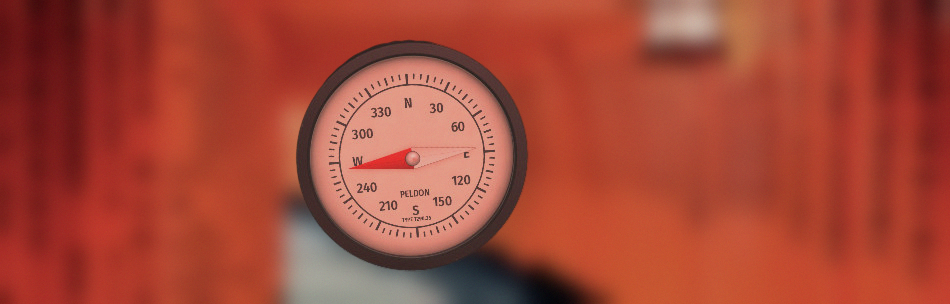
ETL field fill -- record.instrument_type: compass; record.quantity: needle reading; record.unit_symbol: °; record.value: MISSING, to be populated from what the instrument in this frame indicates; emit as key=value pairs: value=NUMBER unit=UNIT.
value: value=265 unit=°
